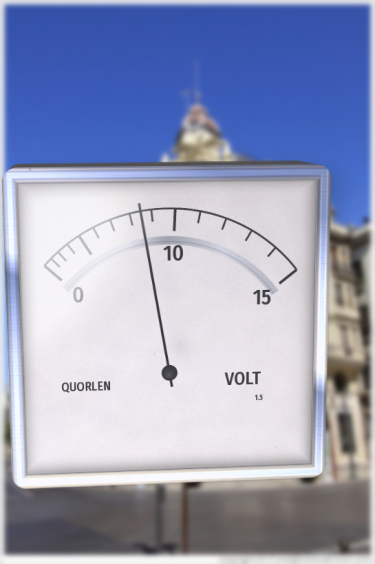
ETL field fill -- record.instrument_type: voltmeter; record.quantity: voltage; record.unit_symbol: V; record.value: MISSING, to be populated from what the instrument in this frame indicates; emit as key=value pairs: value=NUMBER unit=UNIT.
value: value=8.5 unit=V
